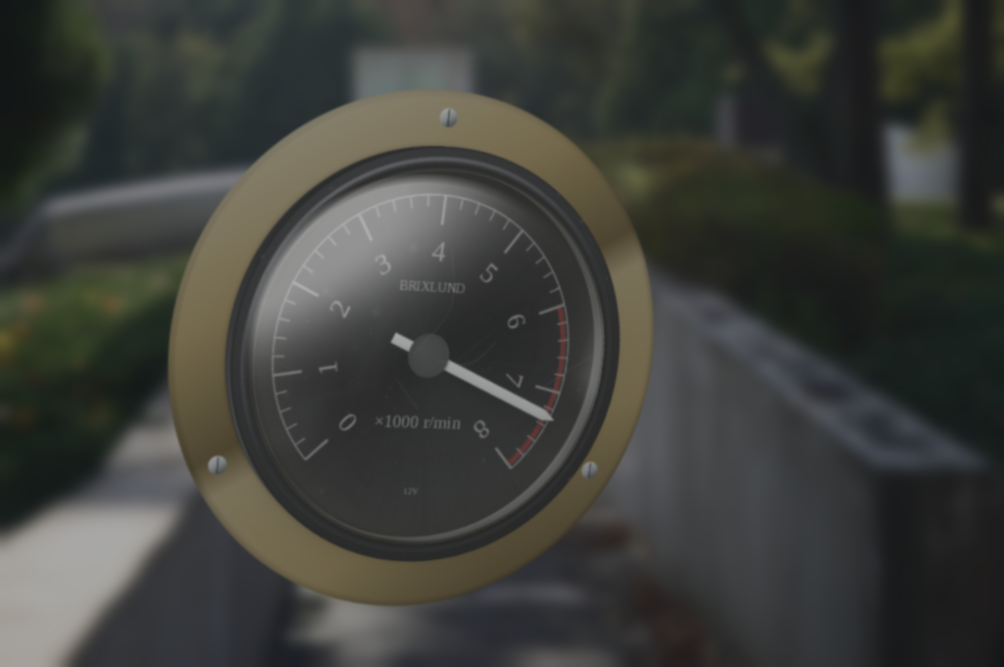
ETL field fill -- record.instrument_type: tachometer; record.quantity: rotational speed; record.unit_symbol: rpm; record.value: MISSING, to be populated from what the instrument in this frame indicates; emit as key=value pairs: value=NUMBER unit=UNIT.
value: value=7300 unit=rpm
